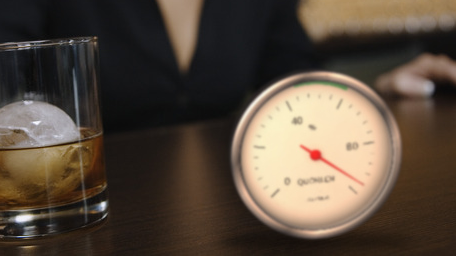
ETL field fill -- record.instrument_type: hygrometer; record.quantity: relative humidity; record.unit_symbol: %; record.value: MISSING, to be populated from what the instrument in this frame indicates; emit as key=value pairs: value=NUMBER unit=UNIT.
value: value=96 unit=%
